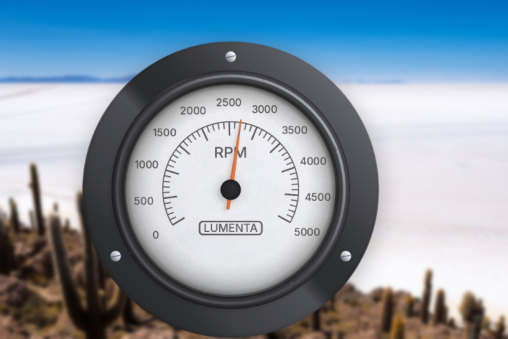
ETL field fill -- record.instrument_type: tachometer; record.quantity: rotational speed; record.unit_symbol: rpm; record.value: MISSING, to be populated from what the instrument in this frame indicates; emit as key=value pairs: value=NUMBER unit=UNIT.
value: value=2700 unit=rpm
